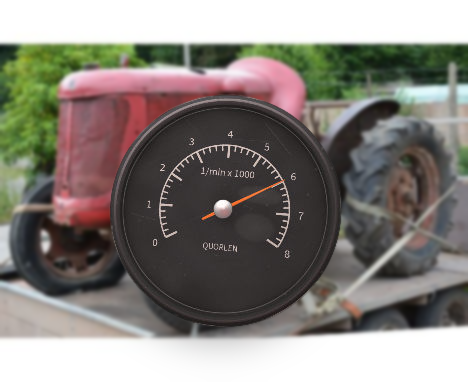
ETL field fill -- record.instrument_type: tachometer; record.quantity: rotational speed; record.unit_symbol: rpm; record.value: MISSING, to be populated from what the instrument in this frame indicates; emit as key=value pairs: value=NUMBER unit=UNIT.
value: value=6000 unit=rpm
